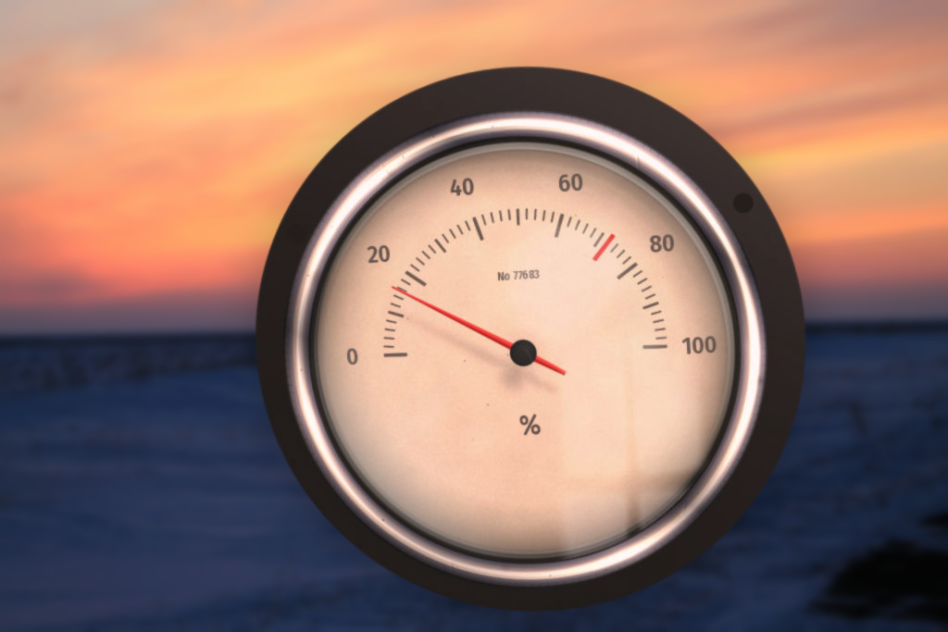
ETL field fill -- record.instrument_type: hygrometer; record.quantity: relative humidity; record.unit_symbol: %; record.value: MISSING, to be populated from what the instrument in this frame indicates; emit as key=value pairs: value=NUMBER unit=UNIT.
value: value=16 unit=%
